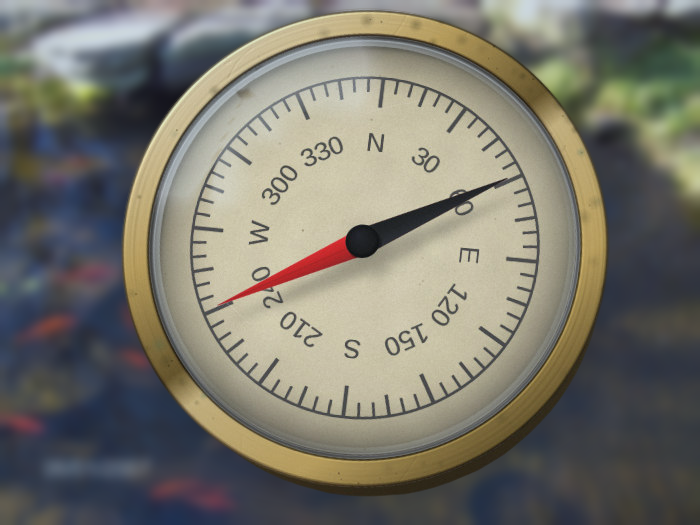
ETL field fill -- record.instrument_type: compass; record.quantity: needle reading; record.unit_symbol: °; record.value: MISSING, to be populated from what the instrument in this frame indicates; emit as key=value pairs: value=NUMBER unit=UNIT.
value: value=240 unit=°
